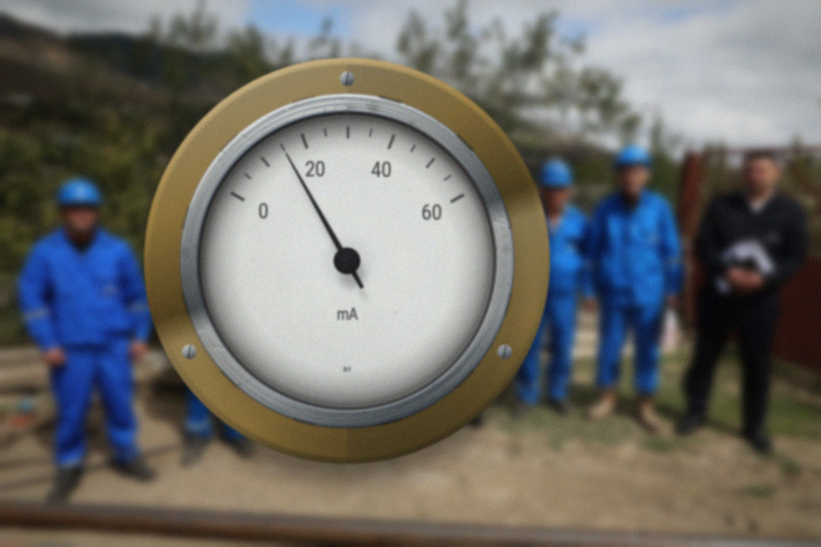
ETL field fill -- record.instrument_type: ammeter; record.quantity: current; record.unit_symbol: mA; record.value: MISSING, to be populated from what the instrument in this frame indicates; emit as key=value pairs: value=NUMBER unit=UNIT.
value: value=15 unit=mA
